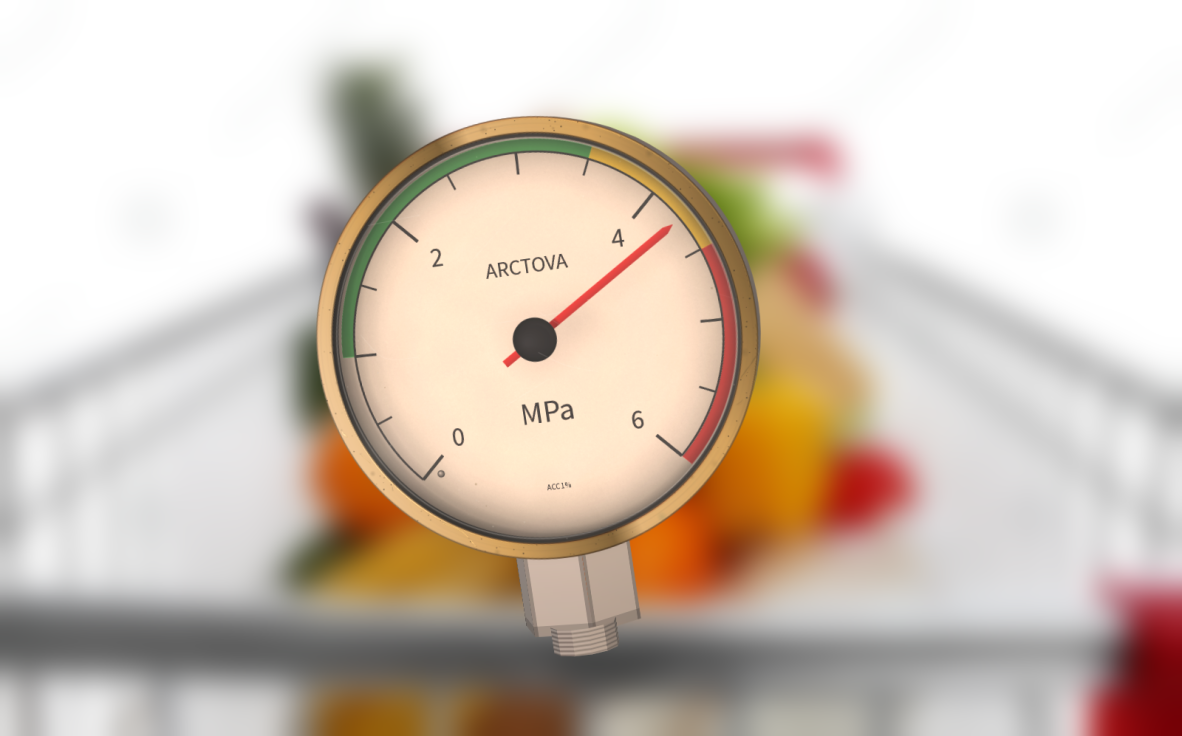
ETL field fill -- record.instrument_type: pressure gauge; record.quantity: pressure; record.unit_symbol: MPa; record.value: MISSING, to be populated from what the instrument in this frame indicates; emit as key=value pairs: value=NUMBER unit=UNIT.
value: value=4.25 unit=MPa
